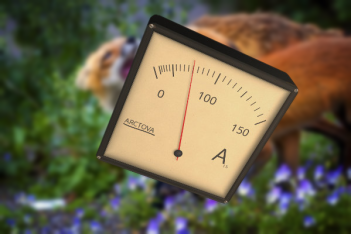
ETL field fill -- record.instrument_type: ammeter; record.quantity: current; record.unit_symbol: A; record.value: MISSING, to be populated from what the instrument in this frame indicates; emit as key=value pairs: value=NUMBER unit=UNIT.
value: value=75 unit=A
